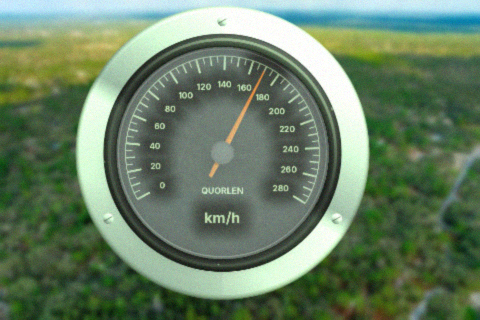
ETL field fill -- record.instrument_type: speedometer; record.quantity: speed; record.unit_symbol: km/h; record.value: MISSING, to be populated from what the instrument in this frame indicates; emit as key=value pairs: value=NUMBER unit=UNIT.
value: value=170 unit=km/h
